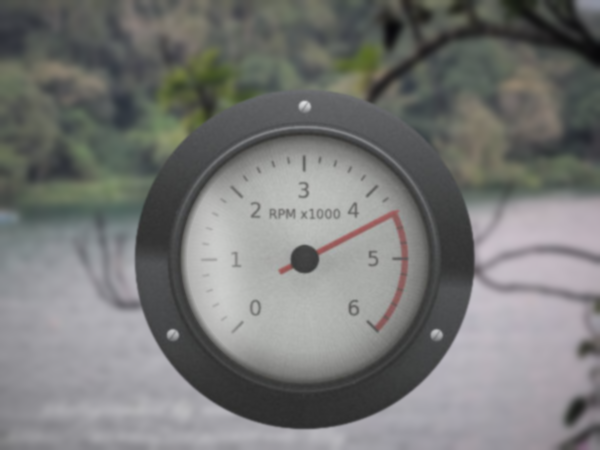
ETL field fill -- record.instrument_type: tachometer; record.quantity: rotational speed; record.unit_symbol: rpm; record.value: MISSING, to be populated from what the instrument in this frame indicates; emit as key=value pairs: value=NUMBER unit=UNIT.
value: value=4400 unit=rpm
